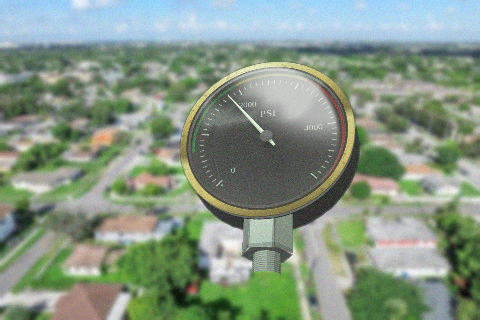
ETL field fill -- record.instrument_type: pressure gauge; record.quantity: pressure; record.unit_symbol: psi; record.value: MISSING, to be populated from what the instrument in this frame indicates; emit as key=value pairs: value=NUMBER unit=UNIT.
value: value=1800 unit=psi
